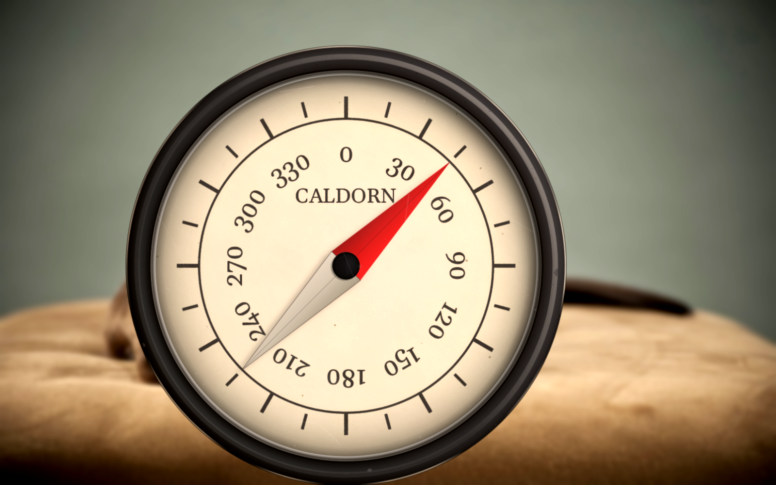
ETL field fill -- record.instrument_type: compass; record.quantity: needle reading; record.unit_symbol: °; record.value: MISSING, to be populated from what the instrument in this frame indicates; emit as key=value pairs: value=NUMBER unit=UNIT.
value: value=45 unit=°
